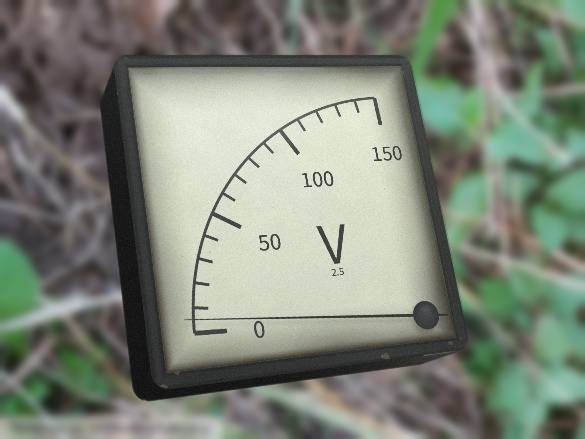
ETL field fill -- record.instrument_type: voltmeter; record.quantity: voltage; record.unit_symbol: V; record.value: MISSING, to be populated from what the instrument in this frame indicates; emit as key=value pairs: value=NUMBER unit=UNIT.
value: value=5 unit=V
